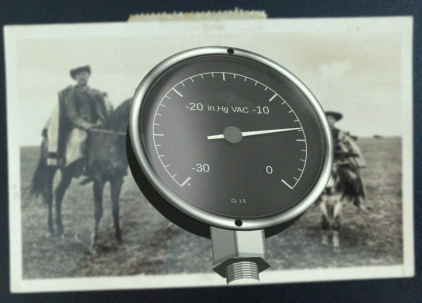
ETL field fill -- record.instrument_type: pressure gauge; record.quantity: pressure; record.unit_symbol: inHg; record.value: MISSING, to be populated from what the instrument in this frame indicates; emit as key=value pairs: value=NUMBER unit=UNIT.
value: value=-6 unit=inHg
